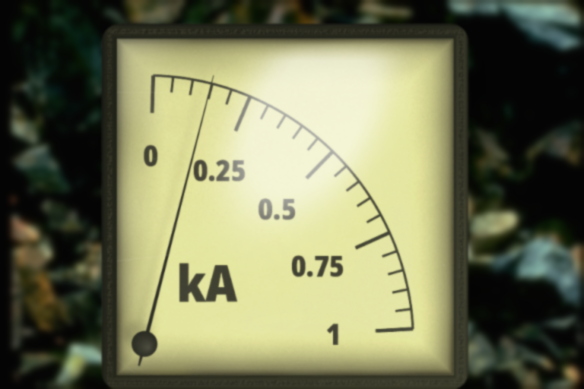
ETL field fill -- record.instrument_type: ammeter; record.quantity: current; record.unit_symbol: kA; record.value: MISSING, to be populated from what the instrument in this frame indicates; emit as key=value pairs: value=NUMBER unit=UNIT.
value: value=0.15 unit=kA
